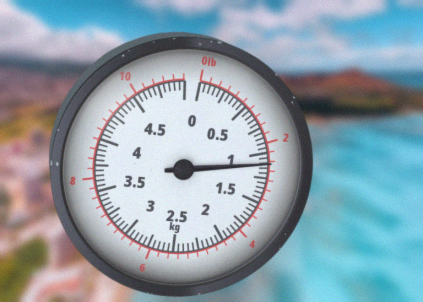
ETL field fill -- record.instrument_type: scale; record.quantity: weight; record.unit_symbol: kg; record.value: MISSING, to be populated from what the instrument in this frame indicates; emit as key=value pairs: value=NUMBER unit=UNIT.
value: value=1.1 unit=kg
